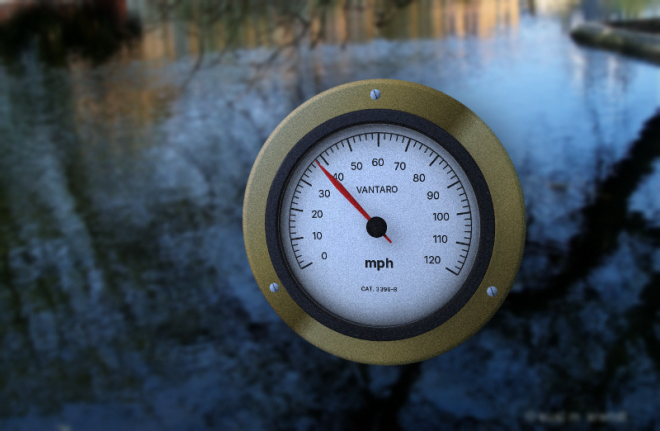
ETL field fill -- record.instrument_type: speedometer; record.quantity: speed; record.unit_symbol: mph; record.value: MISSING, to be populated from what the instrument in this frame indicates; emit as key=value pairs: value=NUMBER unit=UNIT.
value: value=38 unit=mph
